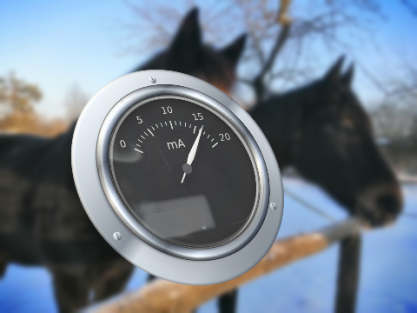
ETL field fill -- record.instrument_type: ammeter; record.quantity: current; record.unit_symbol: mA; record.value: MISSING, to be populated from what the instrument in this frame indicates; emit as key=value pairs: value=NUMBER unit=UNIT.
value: value=16 unit=mA
